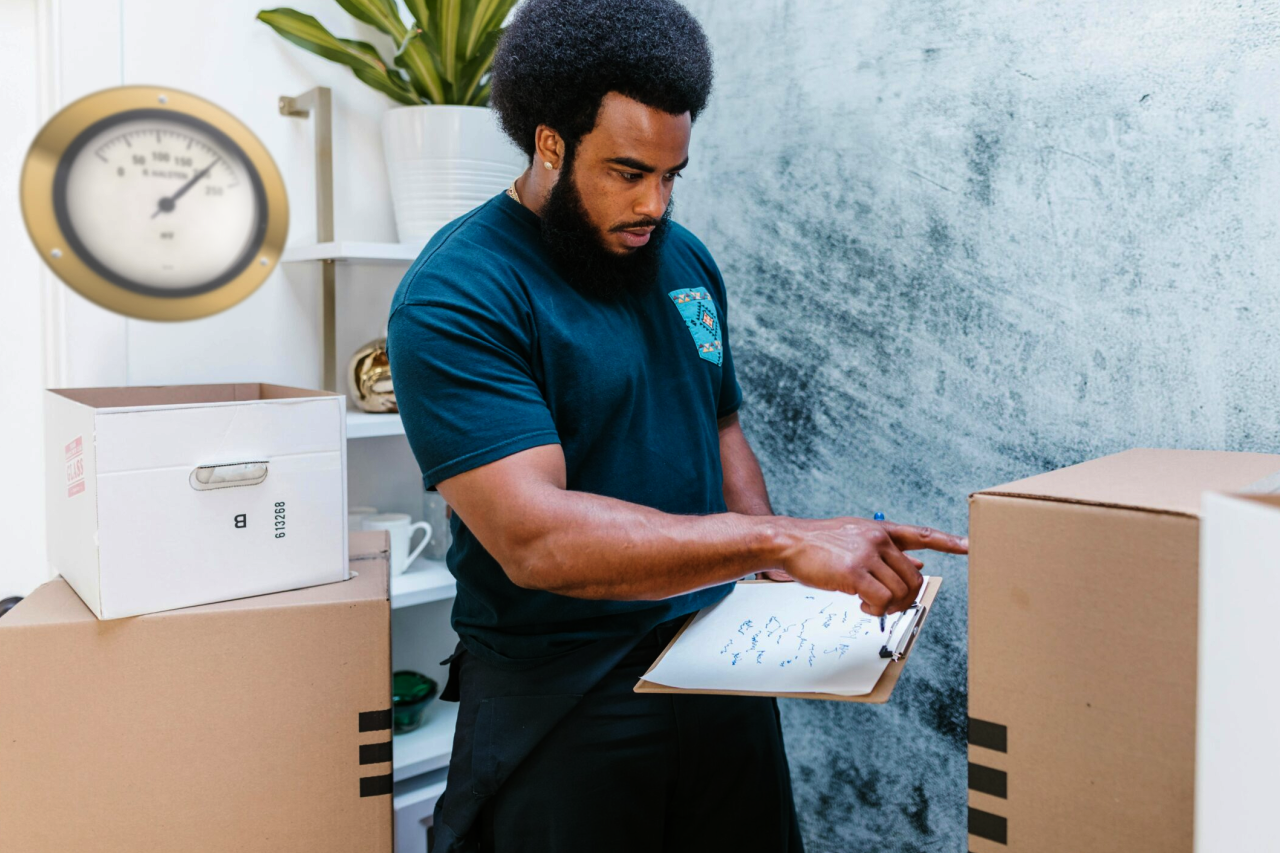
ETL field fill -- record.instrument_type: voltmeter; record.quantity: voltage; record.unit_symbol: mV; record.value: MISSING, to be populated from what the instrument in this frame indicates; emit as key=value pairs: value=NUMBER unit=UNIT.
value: value=200 unit=mV
